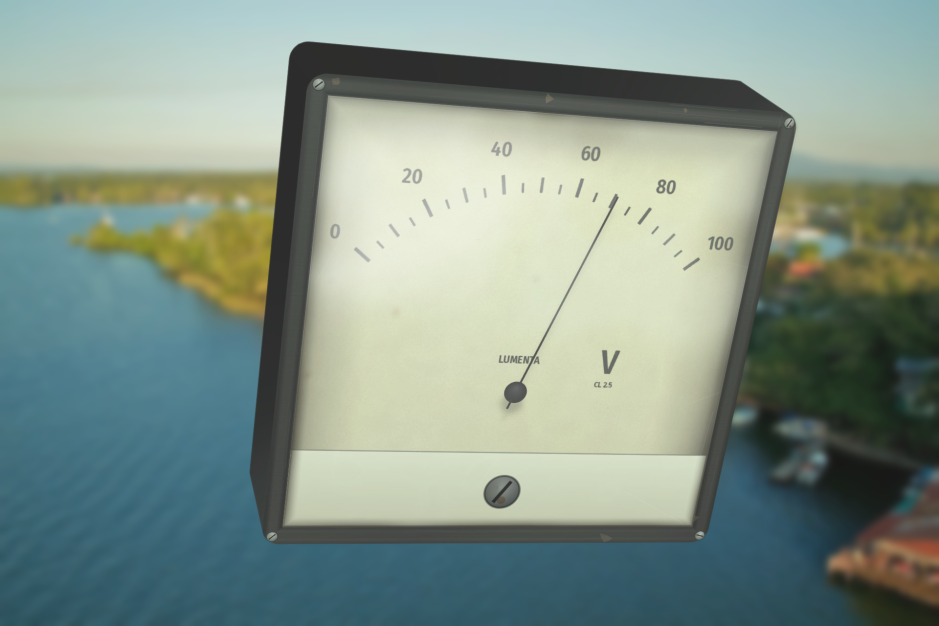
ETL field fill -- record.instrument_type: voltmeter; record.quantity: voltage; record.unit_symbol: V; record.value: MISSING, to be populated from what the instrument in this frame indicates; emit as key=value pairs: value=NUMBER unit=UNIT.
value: value=70 unit=V
